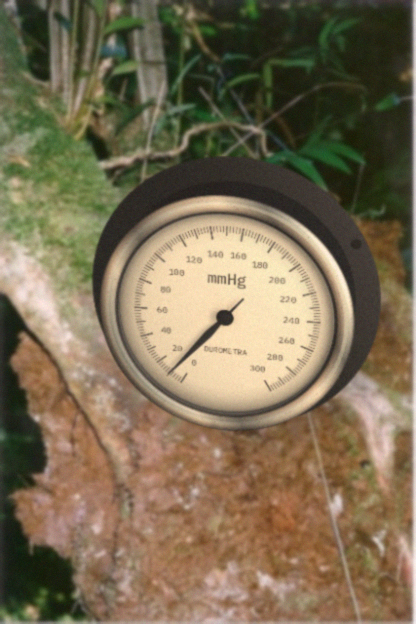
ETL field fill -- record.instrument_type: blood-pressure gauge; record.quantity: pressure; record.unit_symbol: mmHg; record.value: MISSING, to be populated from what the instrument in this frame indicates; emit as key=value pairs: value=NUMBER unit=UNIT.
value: value=10 unit=mmHg
